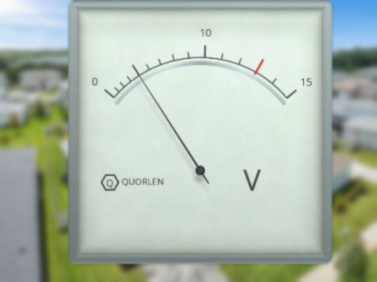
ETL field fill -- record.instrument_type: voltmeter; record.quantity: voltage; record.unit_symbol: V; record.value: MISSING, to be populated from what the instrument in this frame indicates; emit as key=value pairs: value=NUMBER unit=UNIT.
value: value=5 unit=V
